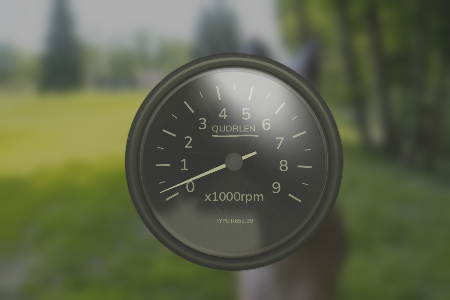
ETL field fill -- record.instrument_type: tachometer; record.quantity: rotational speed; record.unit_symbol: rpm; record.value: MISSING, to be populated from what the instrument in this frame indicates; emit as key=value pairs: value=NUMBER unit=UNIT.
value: value=250 unit=rpm
